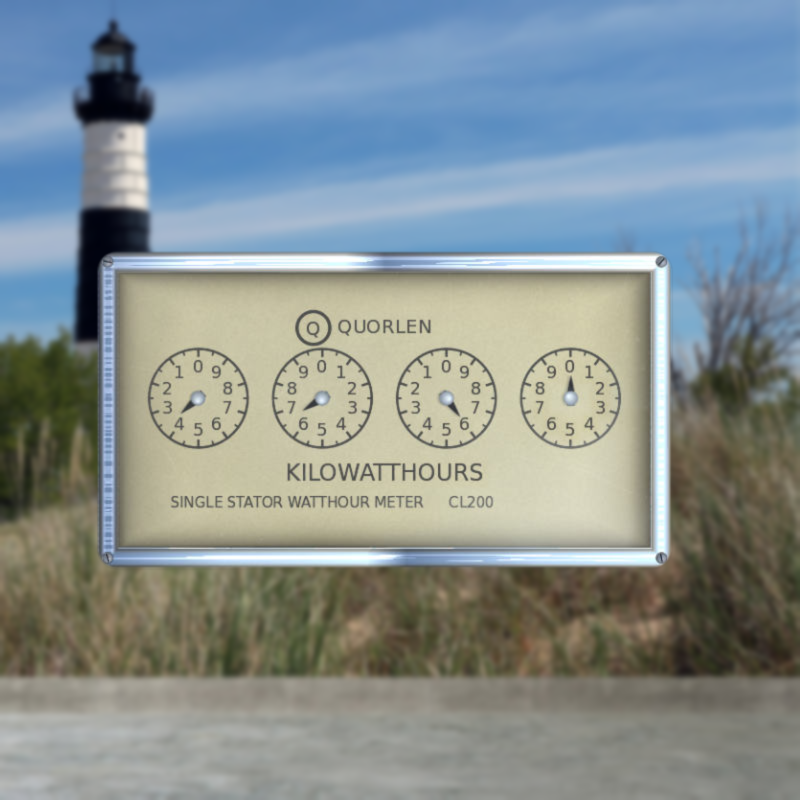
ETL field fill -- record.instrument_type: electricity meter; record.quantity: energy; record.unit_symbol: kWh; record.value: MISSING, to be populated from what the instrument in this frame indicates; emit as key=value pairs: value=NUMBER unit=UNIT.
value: value=3660 unit=kWh
